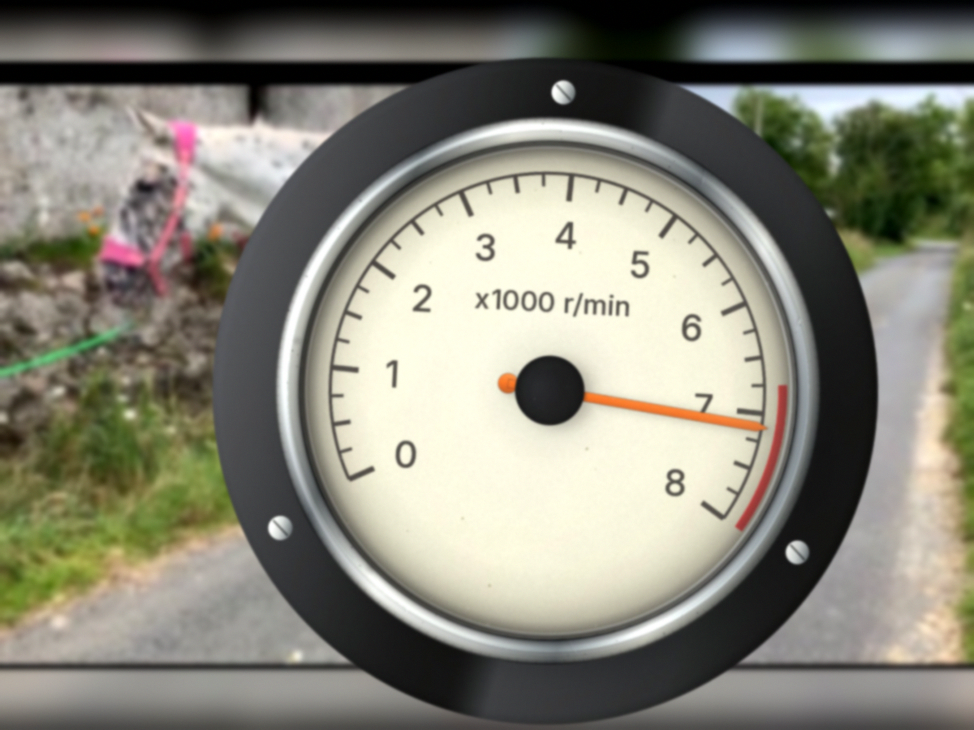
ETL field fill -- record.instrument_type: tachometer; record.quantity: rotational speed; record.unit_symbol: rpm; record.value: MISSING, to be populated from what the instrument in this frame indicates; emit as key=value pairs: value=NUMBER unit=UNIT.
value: value=7125 unit=rpm
